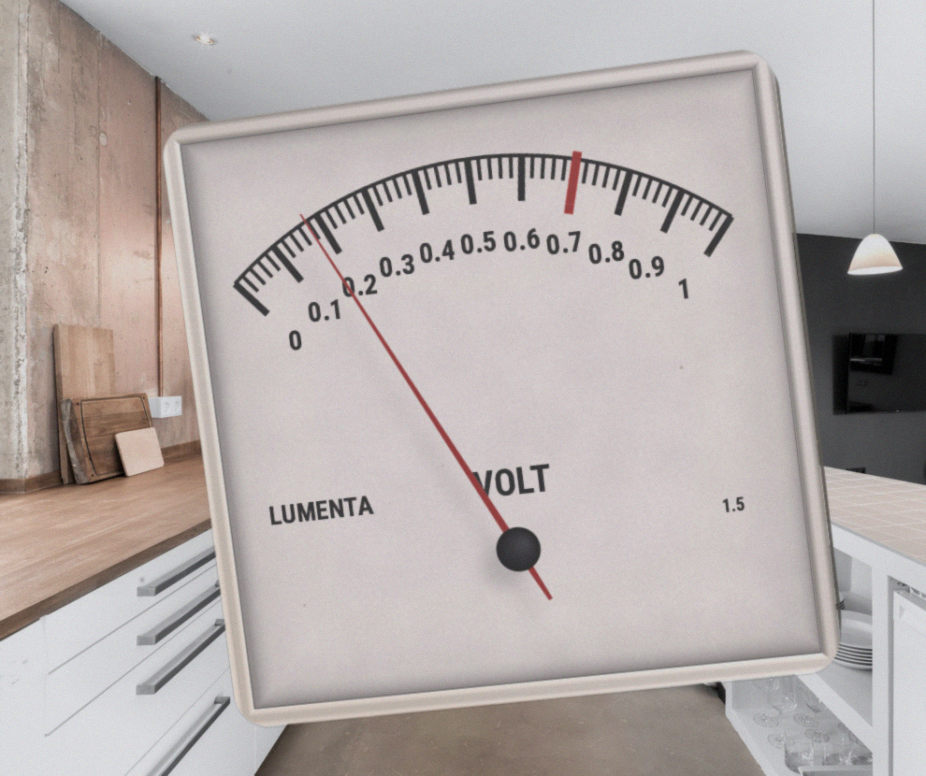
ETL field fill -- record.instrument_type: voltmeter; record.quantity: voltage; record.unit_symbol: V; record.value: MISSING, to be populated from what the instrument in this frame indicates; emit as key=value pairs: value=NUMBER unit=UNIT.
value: value=0.18 unit=V
